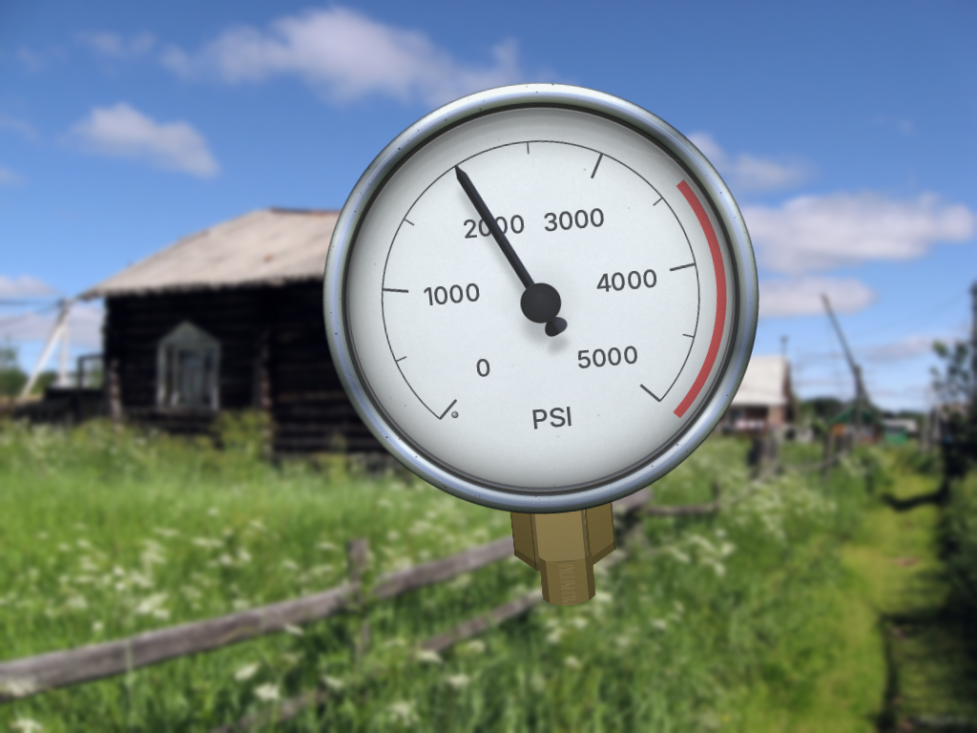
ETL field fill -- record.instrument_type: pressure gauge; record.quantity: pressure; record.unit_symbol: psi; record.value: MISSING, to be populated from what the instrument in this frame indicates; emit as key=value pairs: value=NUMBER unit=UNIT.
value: value=2000 unit=psi
